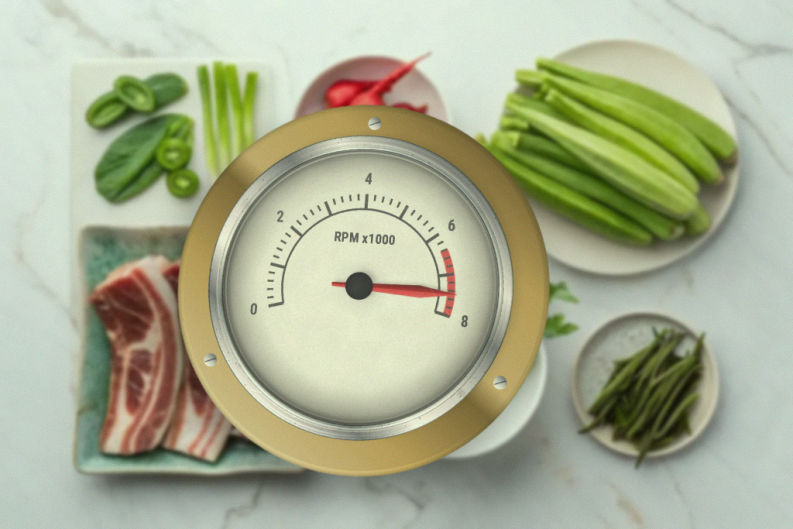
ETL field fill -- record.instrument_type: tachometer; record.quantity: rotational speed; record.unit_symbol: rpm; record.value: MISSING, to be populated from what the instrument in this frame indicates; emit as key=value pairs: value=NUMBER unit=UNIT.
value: value=7500 unit=rpm
